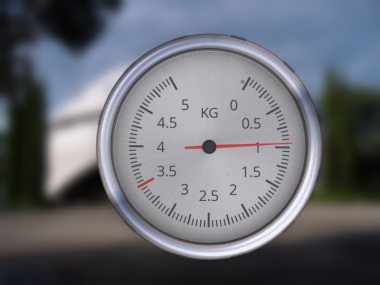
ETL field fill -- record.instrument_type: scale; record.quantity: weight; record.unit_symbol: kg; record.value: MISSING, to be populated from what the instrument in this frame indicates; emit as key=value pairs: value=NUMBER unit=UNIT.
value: value=0.95 unit=kg
